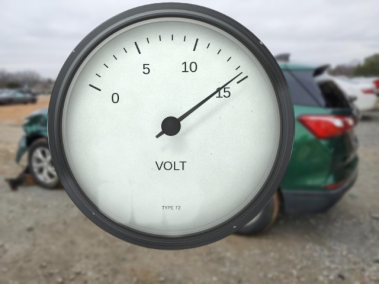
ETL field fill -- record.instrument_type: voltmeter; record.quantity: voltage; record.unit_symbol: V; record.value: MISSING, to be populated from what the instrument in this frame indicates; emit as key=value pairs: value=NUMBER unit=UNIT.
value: value=14.5 unit=V
